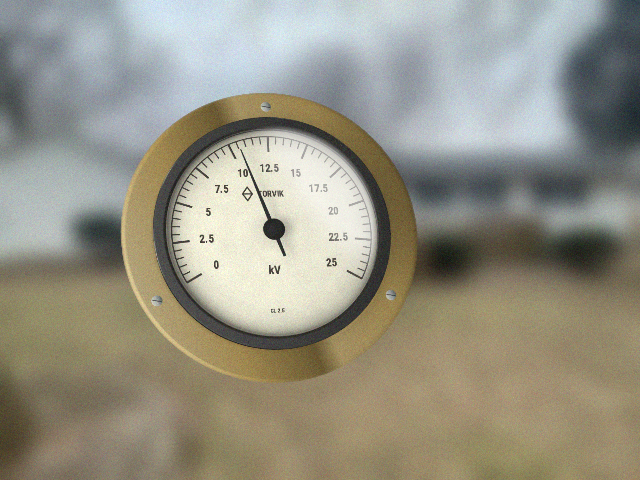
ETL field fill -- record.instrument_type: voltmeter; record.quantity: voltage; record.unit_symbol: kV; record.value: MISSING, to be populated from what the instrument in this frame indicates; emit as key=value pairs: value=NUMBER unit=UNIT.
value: value=10.5 unit=kV
